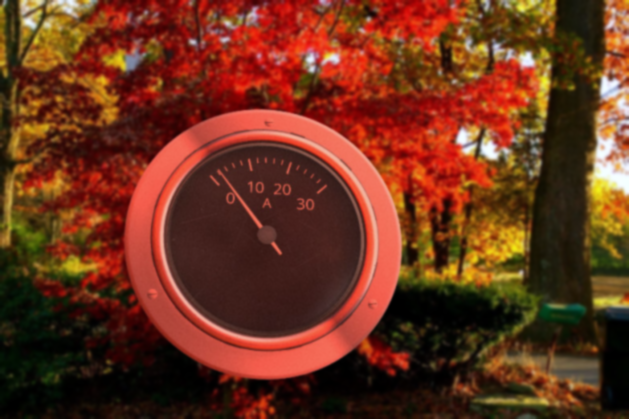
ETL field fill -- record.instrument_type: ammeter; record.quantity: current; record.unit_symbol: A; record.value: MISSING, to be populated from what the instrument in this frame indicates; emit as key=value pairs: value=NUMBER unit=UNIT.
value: value=2 unit=A
